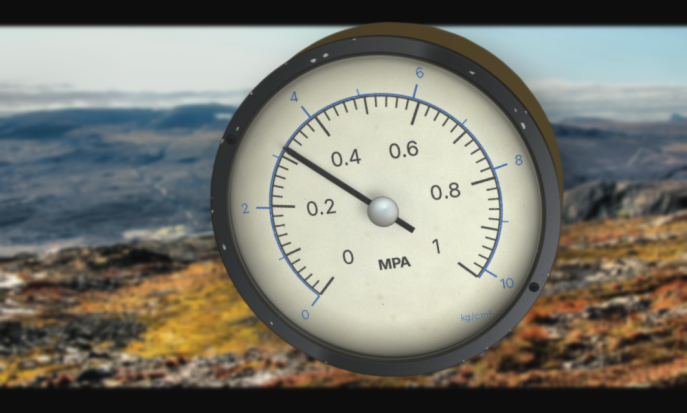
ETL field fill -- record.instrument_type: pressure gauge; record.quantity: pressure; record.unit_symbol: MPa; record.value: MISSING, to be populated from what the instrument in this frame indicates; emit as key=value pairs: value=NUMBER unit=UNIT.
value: value=0.32 unit=MPa
